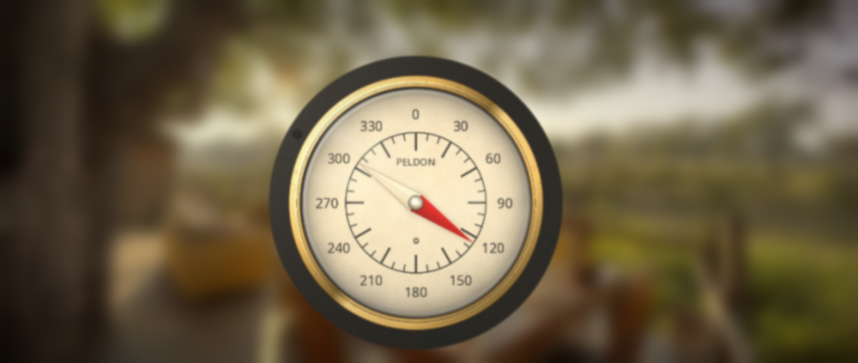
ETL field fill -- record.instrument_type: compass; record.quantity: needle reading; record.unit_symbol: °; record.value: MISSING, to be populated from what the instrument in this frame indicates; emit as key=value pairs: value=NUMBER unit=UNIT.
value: value=125 unit=°
